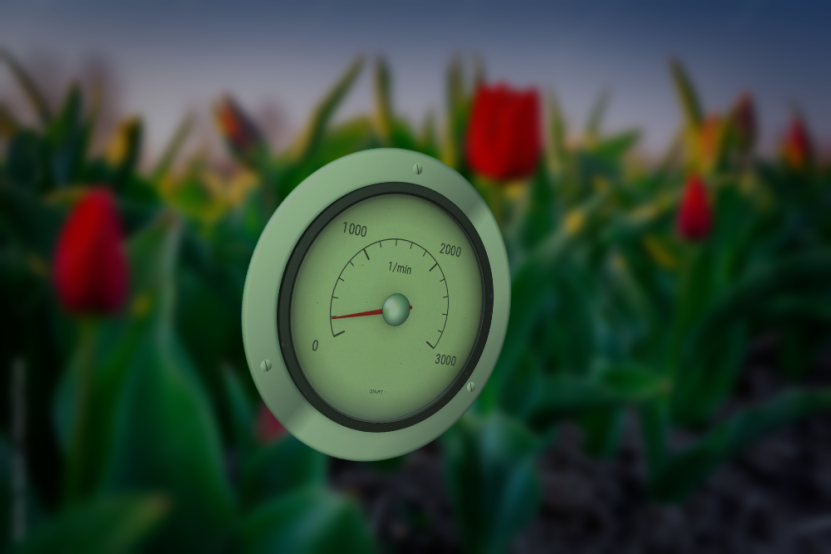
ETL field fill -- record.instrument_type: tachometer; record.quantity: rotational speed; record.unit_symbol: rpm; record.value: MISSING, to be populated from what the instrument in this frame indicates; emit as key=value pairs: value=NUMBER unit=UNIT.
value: value=200 unit=rpm
